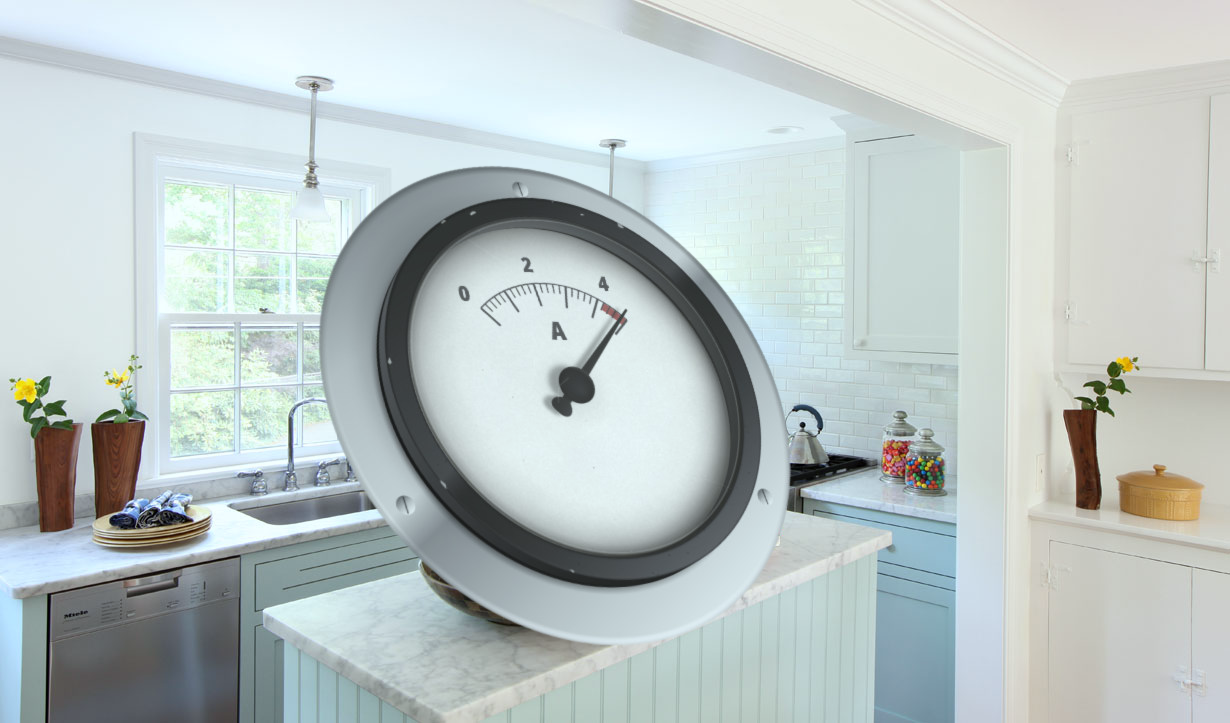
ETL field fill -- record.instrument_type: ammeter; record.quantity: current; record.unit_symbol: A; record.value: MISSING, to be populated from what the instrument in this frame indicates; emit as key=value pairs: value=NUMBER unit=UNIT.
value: value=4.8 unit=A
